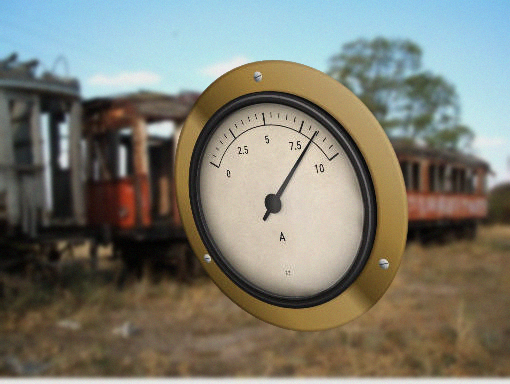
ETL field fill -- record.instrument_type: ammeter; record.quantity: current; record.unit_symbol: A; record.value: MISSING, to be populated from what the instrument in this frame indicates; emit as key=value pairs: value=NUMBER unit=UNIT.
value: value=8.5 unit=A
